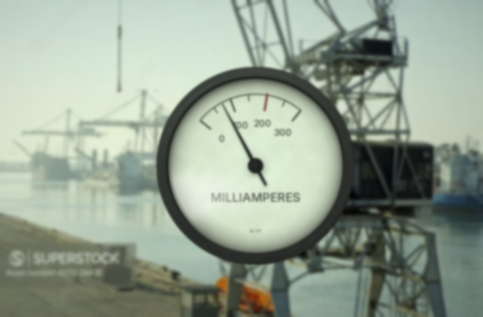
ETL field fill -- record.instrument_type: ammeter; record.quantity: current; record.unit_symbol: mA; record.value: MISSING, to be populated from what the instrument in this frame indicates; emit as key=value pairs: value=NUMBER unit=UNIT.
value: value=75 unit=mA
